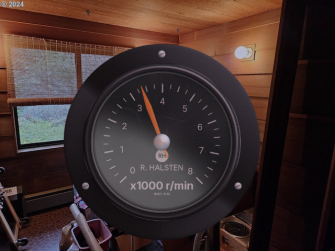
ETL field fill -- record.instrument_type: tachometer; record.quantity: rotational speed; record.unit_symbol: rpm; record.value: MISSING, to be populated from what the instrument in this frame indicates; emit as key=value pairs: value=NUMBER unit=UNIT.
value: value=3375 unit=rpm
